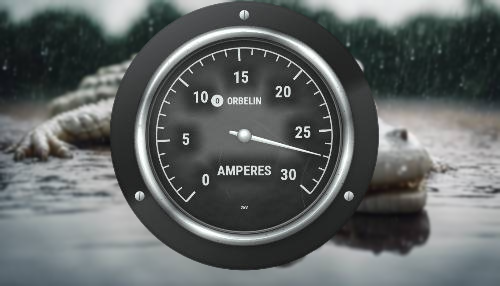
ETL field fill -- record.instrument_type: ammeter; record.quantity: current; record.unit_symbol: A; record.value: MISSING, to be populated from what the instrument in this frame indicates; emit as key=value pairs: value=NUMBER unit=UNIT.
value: value=27 unit=A
